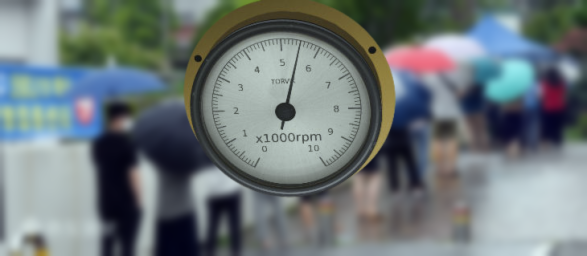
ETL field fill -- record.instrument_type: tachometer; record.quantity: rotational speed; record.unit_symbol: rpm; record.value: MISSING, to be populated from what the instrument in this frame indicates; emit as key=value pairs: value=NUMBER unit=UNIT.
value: value=5500 unit=rpm
